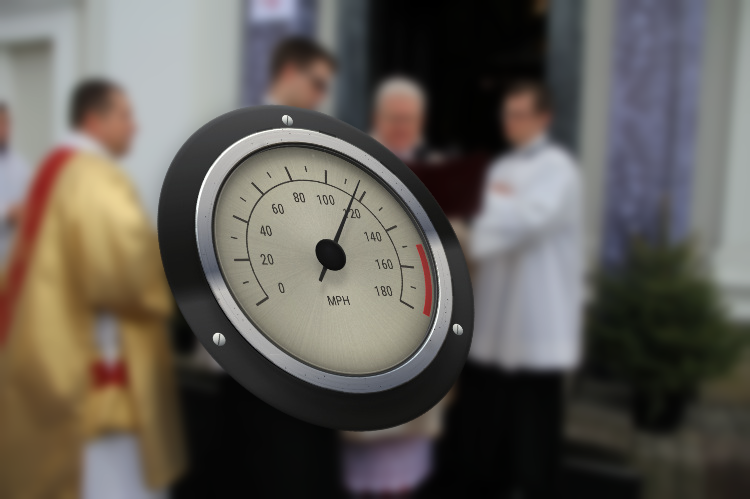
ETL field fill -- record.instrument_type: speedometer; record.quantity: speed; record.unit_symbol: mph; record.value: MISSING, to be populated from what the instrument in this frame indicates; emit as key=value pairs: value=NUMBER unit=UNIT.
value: value=115 unit=mph
